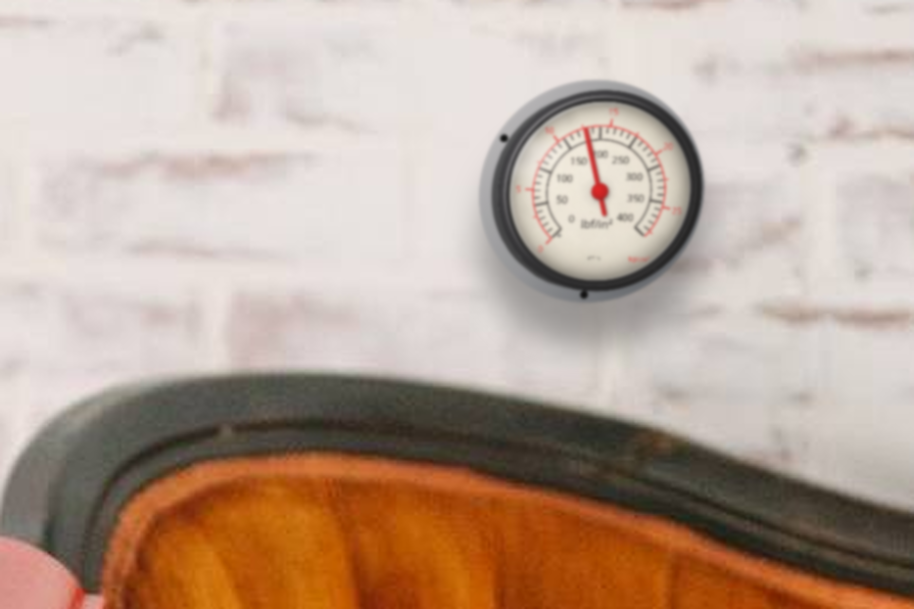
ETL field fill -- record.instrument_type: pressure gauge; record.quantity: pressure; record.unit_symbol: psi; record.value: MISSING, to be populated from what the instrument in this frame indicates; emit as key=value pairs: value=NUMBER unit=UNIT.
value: value=180 unit=psi
